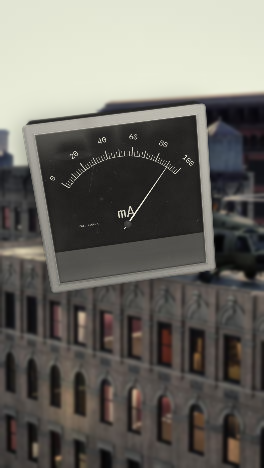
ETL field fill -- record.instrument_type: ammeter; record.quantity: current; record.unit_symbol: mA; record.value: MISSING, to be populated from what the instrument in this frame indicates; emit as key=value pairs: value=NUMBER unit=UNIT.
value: value=90 unit=mA
